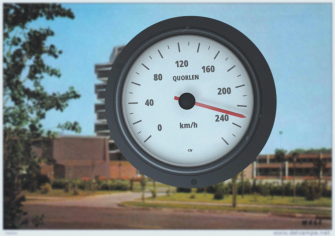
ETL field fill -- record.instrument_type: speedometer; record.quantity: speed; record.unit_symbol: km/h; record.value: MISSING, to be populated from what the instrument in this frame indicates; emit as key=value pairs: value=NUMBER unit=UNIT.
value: value=230 unit=km/h
